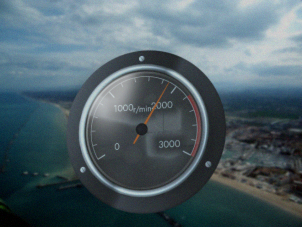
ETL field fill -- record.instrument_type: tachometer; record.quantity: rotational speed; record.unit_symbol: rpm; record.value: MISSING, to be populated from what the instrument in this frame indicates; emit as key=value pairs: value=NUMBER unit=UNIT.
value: value=1900 unit=rpm
